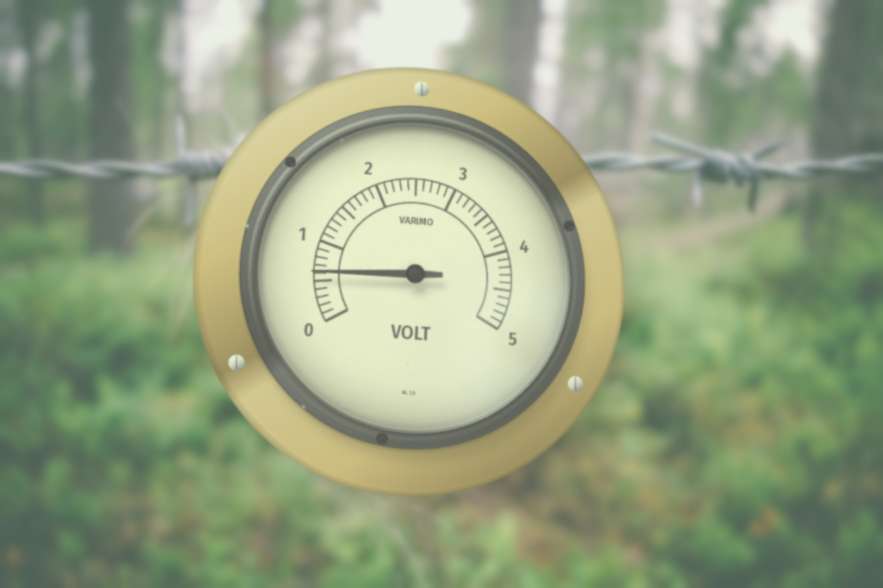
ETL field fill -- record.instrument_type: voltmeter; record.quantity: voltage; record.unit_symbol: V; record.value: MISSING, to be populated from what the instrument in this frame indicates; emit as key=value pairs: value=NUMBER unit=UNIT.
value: value=0.6 unit=V
